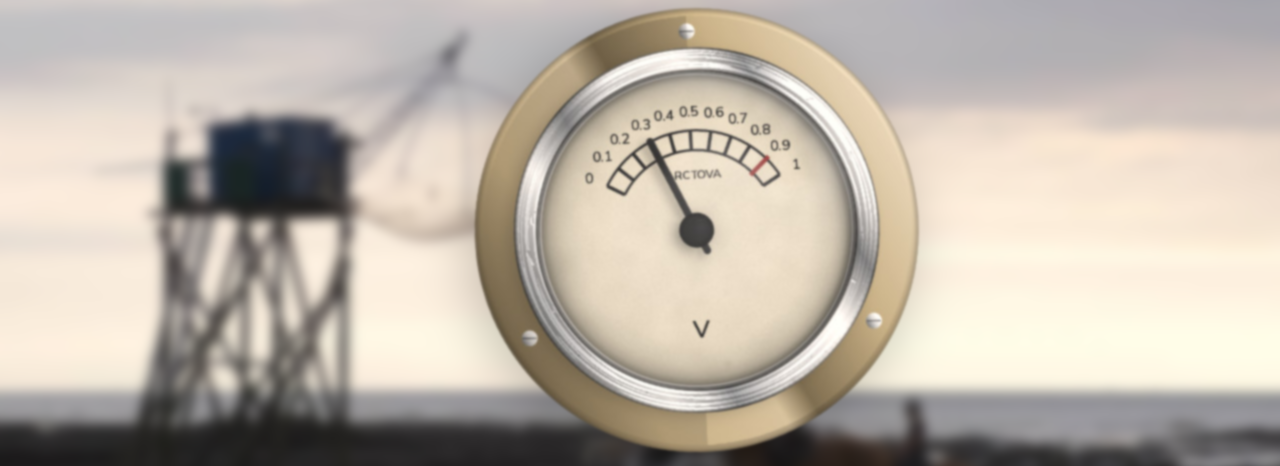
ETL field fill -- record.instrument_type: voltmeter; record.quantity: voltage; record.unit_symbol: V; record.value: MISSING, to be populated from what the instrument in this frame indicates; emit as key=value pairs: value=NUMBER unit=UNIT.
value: value=0.3 unit=V
